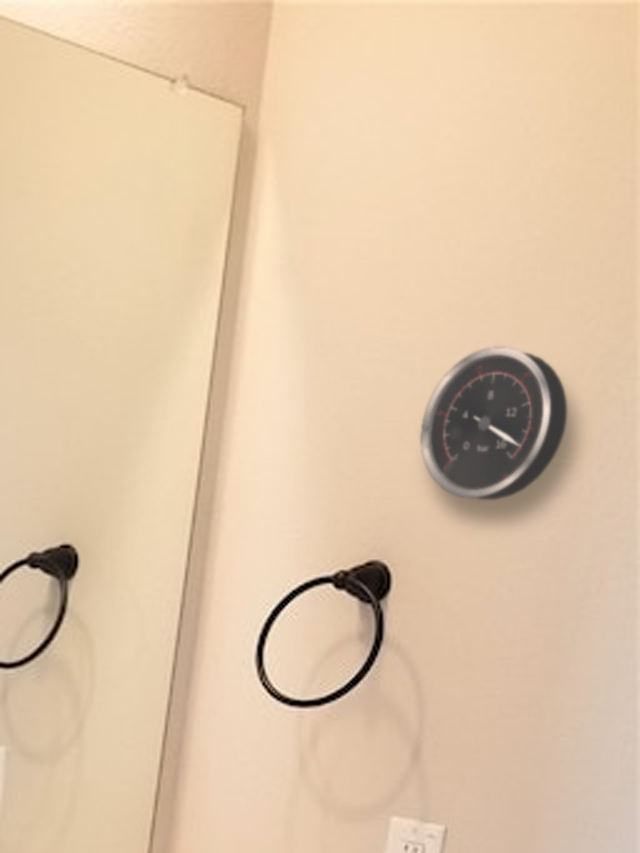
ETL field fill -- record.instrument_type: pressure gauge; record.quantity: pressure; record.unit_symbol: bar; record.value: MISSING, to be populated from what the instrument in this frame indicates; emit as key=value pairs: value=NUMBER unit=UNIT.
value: value=15 unit=bar
